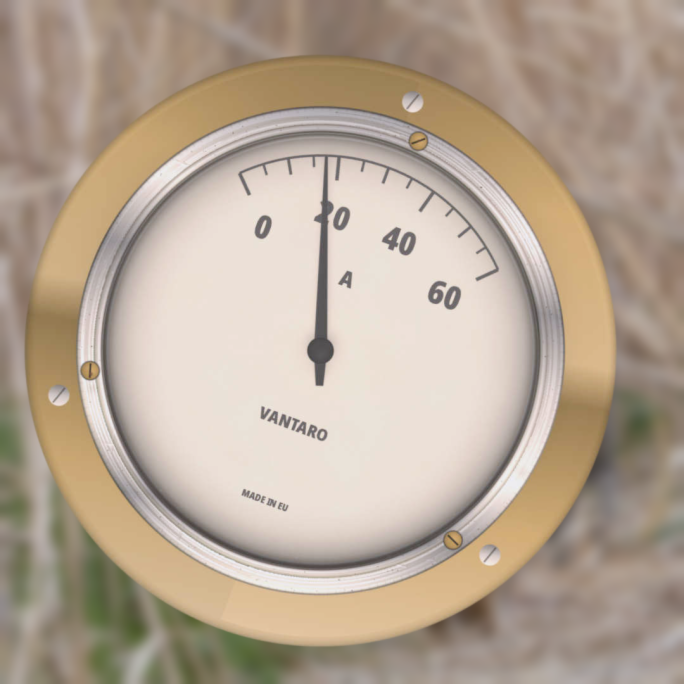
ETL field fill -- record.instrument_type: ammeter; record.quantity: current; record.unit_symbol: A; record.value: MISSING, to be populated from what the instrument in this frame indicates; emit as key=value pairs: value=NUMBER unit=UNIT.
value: value=17.5 unit=A
